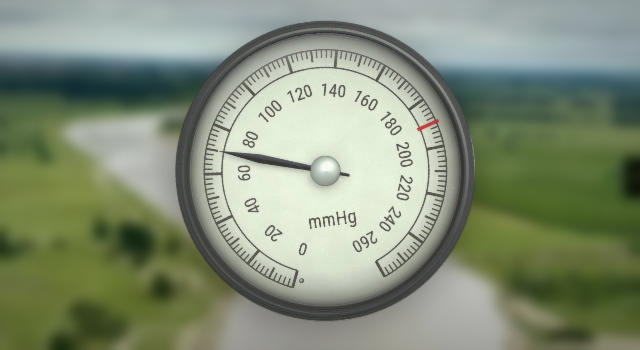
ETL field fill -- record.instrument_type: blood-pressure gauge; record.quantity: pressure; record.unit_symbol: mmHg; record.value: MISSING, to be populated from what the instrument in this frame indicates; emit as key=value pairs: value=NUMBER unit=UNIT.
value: value=70 unit=mmHg
